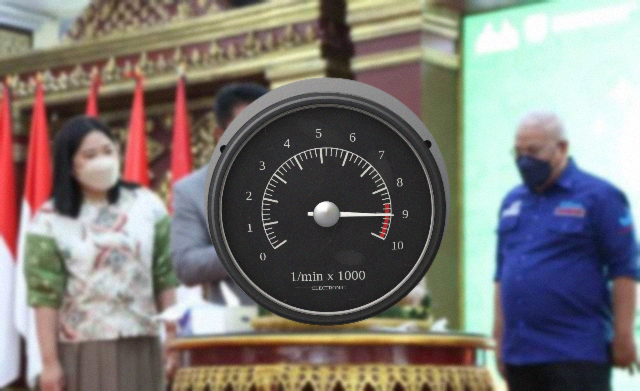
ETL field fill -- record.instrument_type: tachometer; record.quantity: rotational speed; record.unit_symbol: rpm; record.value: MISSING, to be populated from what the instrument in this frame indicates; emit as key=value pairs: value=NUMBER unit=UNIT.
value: value=9000 unit=rpm
